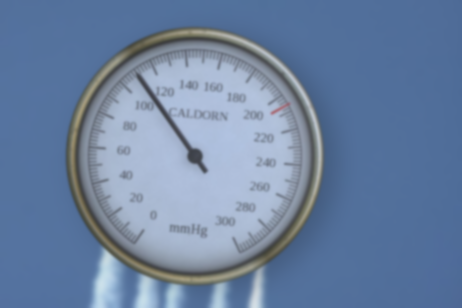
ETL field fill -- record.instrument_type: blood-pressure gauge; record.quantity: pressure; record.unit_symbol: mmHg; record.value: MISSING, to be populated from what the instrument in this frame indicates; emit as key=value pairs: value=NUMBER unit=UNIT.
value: value=110 unit=mmHg
